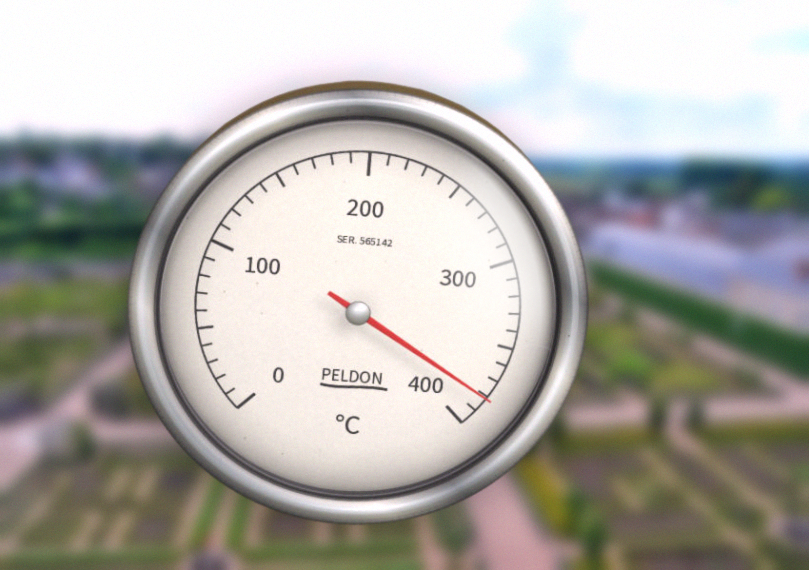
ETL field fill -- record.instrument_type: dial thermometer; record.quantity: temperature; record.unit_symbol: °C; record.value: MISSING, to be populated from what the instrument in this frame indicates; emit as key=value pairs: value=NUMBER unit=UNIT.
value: value=380 unit=°C
